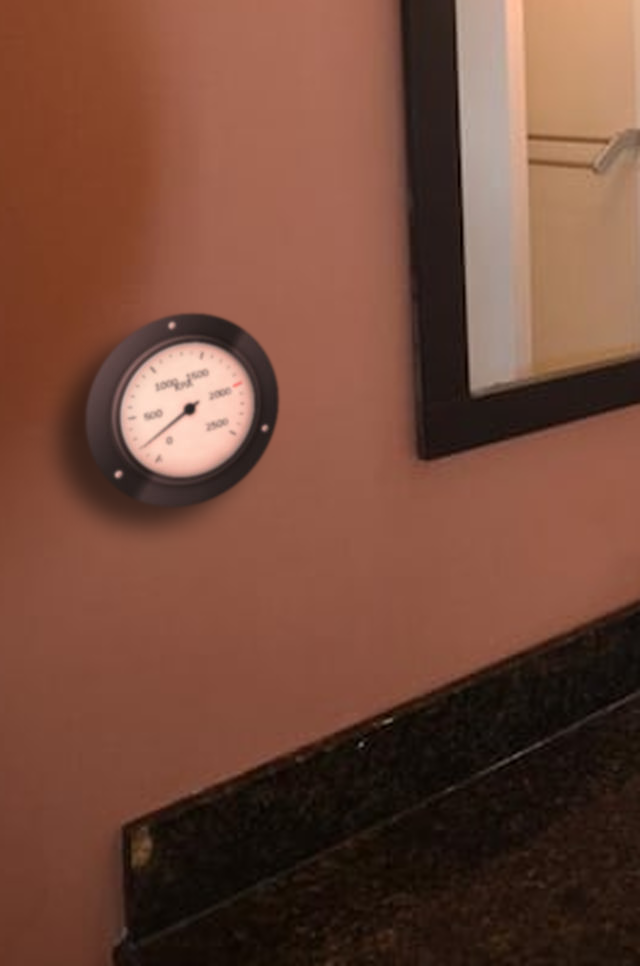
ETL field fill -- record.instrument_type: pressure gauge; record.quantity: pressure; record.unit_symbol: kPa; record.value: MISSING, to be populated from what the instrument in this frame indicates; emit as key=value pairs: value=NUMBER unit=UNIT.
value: value=200 unit=kPa
